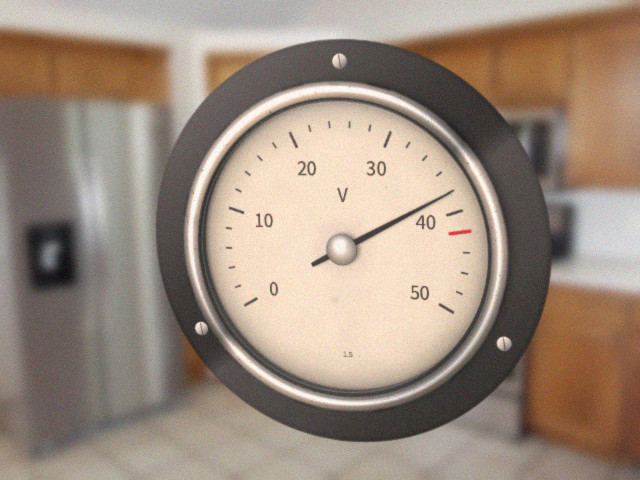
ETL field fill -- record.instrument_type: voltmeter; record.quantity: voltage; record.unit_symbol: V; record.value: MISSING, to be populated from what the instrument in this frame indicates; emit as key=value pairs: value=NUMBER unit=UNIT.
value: value=38 unit=V
